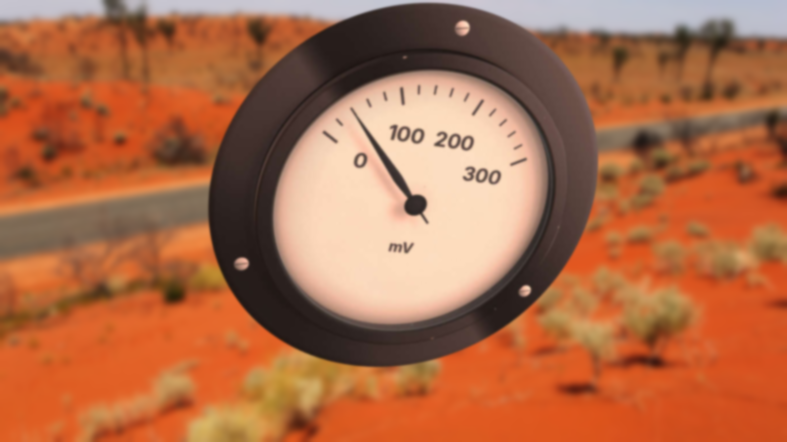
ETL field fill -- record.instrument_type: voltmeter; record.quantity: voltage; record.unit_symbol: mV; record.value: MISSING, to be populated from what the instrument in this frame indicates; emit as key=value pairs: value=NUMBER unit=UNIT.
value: value=40 unit=mV
